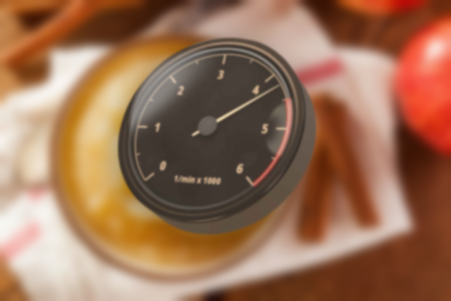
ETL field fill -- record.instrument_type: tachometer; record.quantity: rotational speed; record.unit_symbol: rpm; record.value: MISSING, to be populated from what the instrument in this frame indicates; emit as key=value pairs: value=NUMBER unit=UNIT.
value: value=4250 unit=rpm
